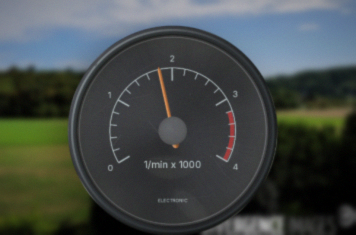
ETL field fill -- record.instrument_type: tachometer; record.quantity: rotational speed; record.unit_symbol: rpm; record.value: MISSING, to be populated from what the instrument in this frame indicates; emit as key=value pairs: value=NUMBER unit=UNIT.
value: value=1800 unit=rpm
